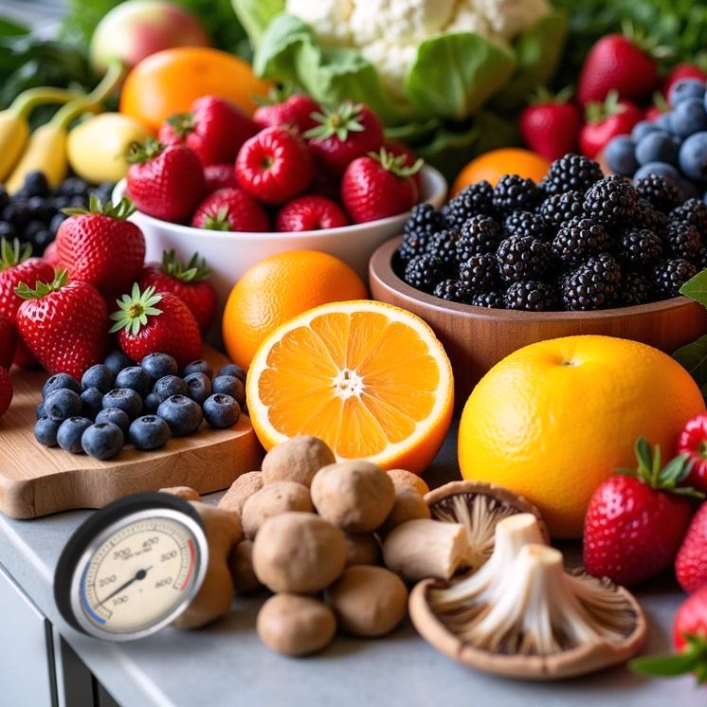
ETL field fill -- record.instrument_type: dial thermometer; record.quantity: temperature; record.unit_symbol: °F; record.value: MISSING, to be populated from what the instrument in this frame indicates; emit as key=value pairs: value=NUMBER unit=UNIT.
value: value=150 unit=°F
